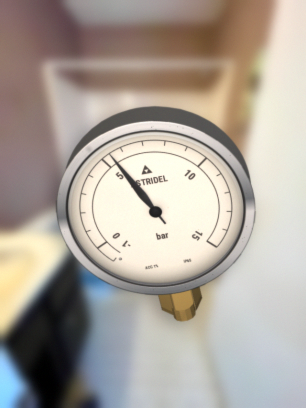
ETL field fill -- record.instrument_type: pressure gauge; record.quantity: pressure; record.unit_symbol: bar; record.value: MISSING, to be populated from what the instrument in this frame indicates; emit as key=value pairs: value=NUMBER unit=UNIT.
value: value=5.5 unit=bar
